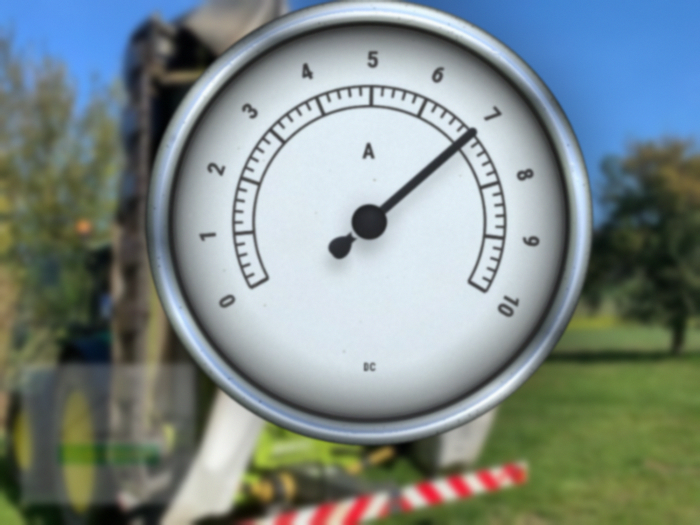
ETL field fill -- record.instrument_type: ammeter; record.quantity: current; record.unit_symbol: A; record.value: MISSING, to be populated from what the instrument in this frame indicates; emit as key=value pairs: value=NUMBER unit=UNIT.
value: value=7 unit=A
